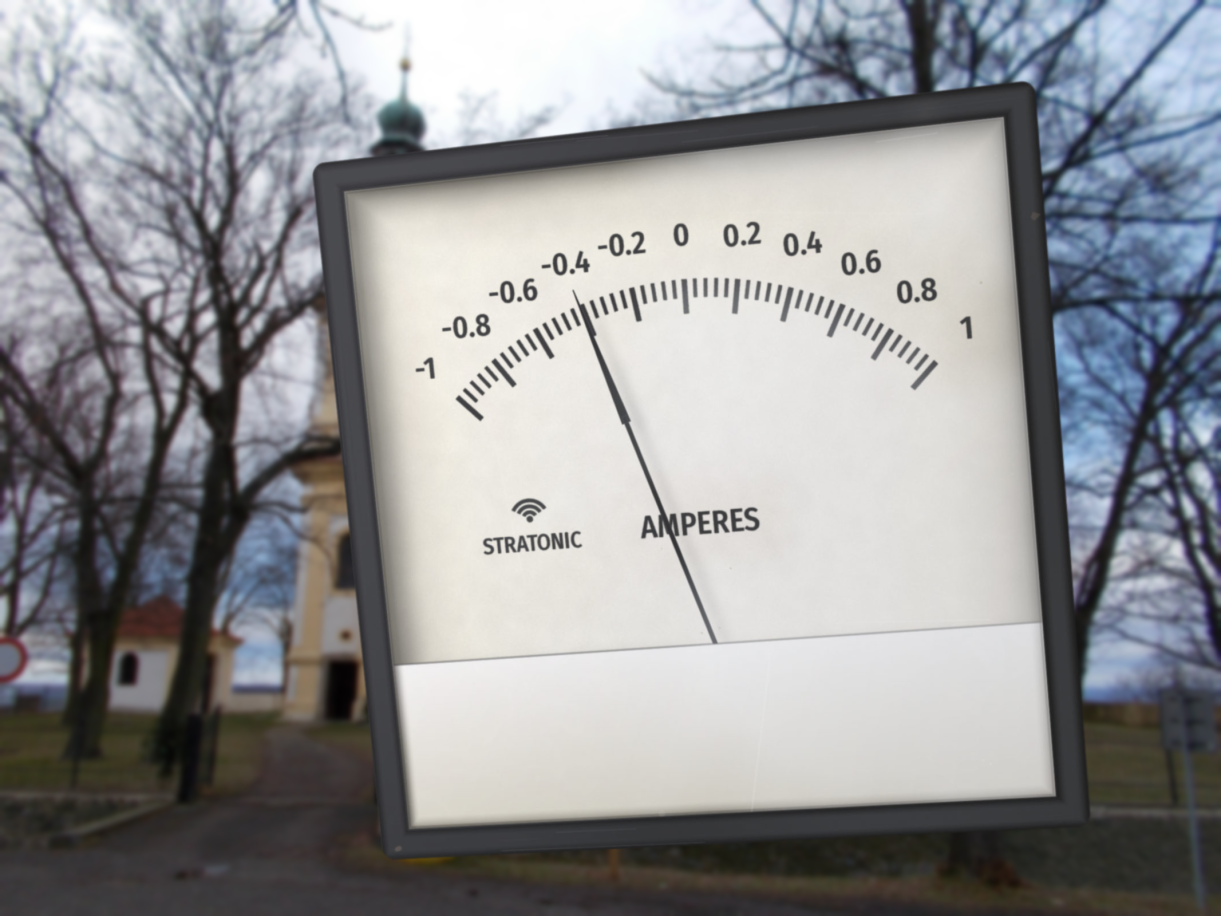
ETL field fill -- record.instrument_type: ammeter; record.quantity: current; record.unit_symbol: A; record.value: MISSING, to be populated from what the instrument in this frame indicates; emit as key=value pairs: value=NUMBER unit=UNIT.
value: value=-0.4 unit=A
